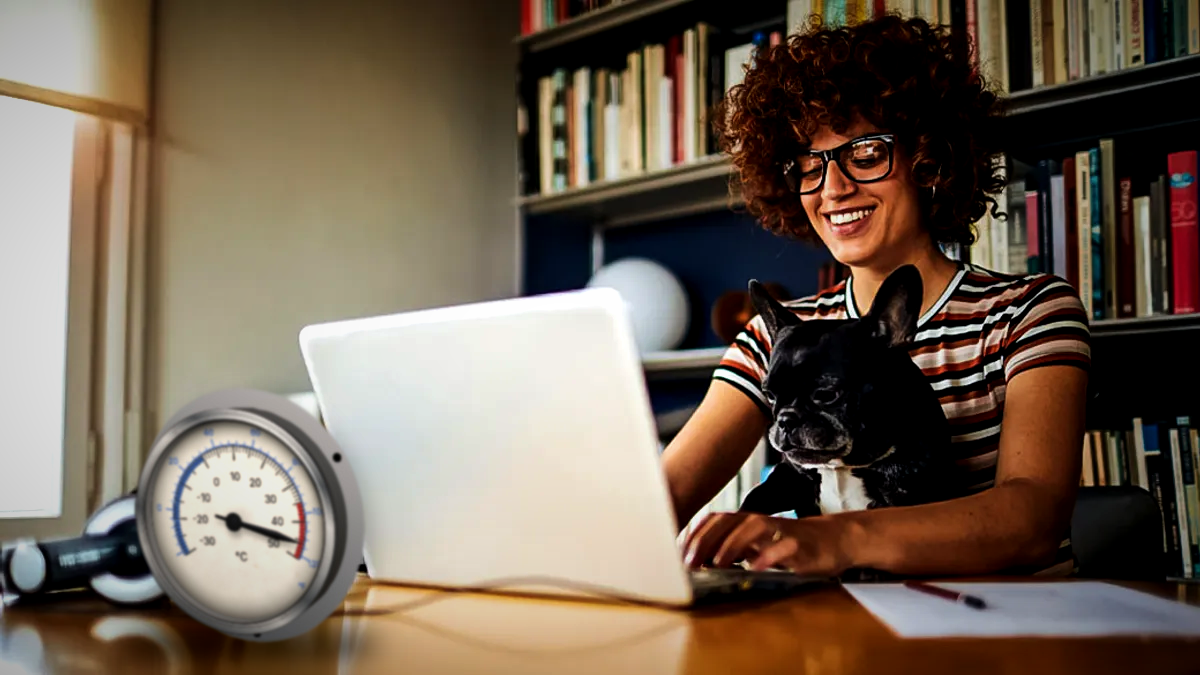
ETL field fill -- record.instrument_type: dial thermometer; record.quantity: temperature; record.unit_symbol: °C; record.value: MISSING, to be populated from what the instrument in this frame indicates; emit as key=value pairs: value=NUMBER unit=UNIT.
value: value=45 unit=°C
